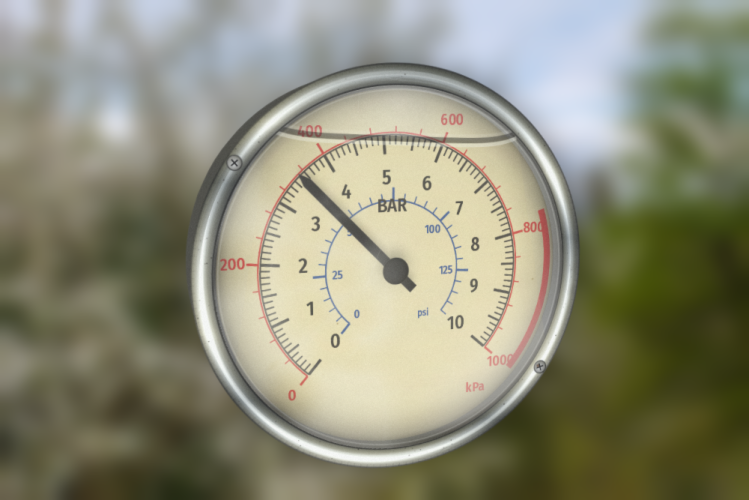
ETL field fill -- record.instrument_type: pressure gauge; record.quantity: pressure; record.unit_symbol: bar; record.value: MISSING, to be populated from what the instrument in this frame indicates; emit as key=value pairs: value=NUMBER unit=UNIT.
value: value=3.5 unit=bar
